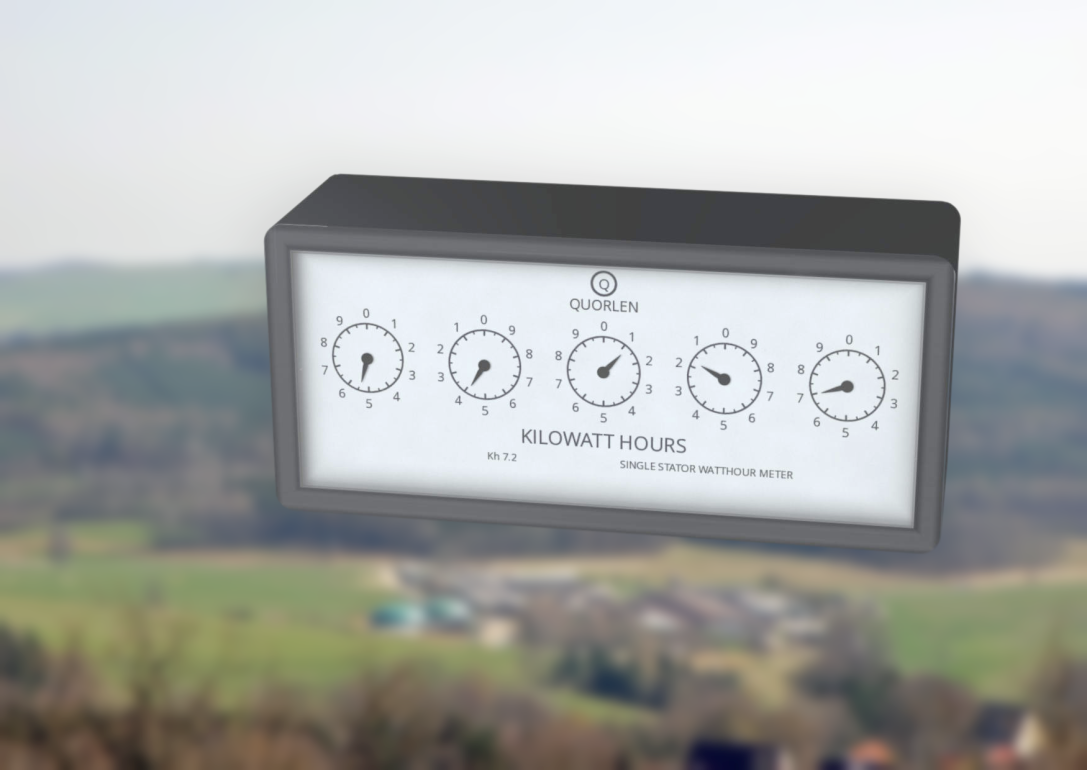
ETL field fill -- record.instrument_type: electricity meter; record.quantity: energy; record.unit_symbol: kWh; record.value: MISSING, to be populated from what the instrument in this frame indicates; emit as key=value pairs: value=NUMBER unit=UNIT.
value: value=54117 unit=kWh
